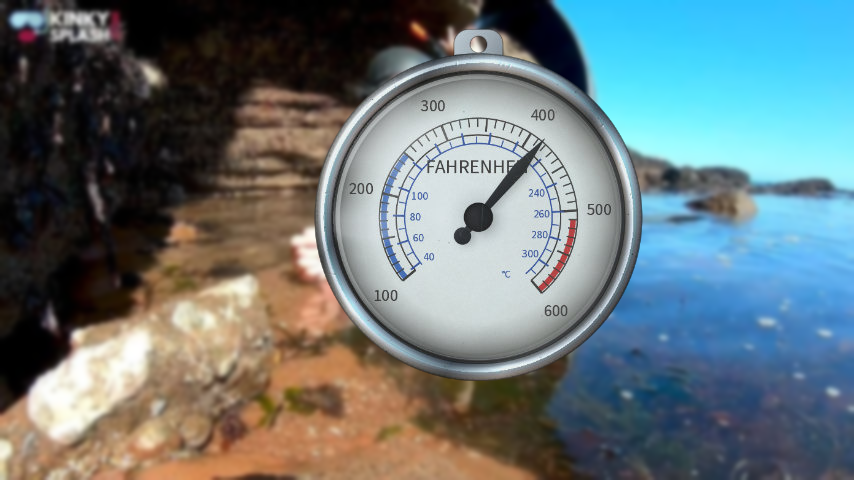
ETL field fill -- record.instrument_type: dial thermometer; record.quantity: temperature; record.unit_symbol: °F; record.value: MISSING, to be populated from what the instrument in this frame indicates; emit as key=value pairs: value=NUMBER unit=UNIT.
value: value=415 unit=°F
